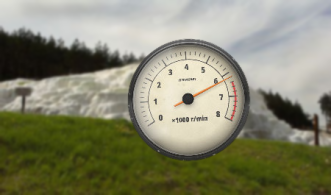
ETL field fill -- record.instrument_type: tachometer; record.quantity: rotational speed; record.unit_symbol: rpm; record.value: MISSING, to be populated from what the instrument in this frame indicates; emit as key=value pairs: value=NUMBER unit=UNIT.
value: value=6200 unit=rpm
